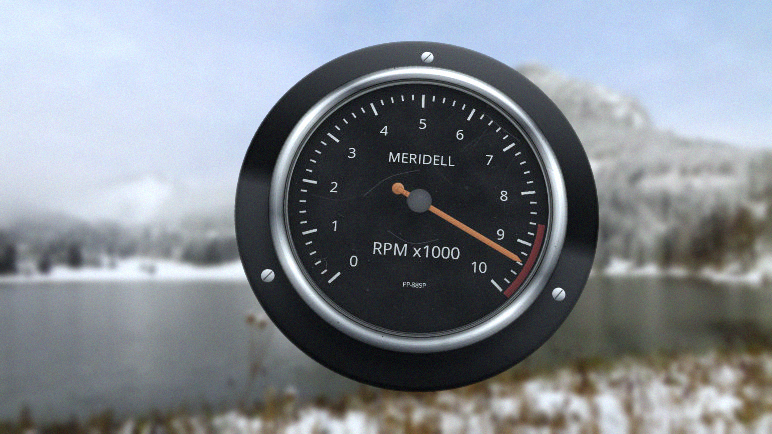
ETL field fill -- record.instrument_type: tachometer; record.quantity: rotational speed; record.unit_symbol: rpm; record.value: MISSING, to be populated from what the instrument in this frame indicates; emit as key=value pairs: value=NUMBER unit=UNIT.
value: value=9400 unit=rpm
